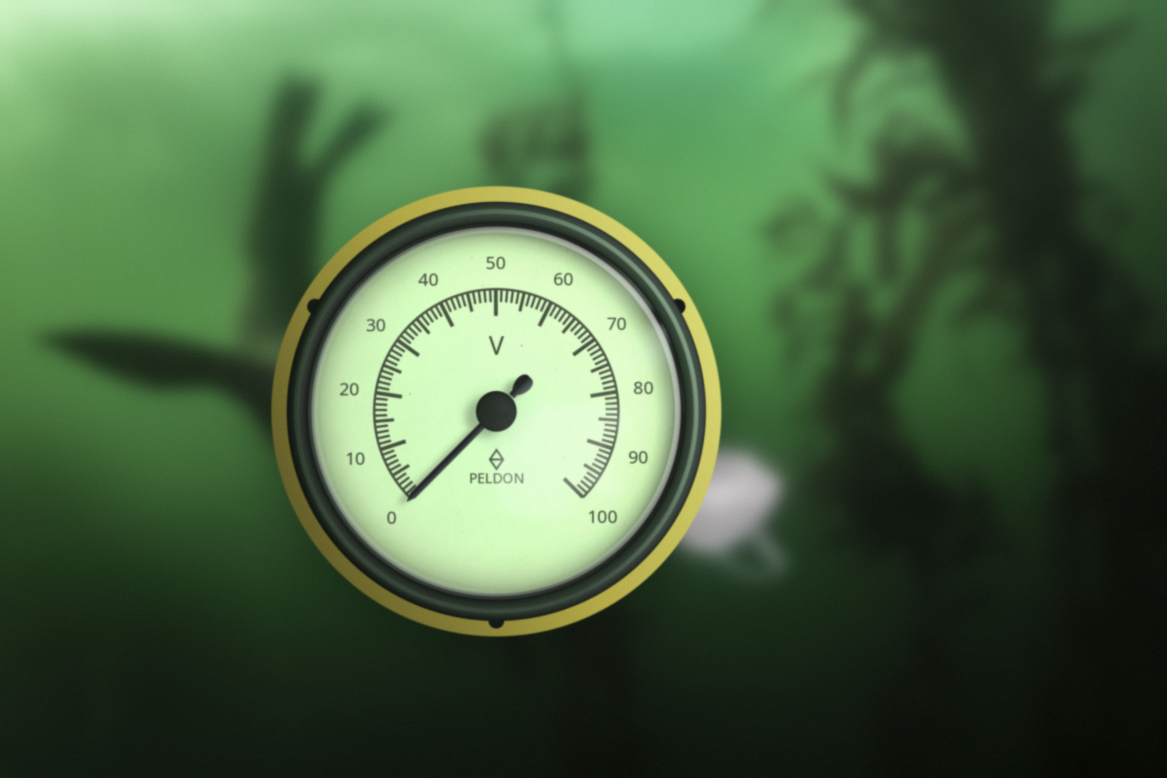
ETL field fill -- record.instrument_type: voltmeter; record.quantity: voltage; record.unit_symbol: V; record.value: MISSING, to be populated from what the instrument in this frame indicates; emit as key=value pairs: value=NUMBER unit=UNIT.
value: value=0 unit=V
